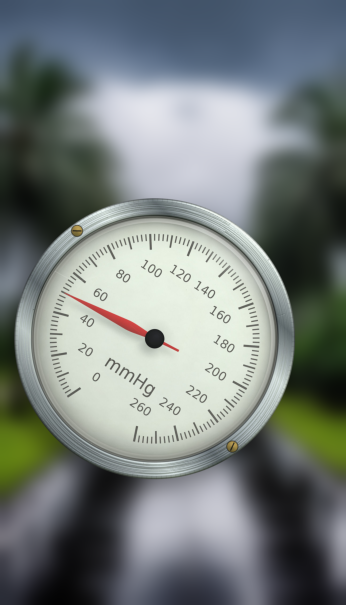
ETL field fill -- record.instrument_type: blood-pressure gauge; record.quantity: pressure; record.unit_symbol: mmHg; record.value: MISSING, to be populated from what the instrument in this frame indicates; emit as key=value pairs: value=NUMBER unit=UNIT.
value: value=50 unit=mmHg
